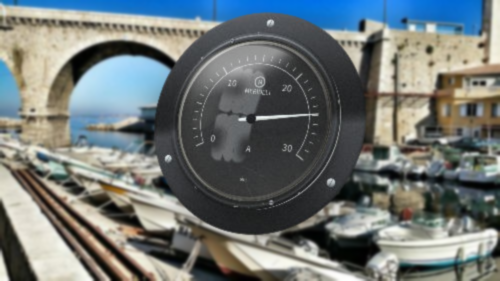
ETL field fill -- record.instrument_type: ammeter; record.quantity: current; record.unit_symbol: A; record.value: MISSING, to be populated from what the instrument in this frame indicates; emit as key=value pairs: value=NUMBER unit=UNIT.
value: value=25 unit=A
